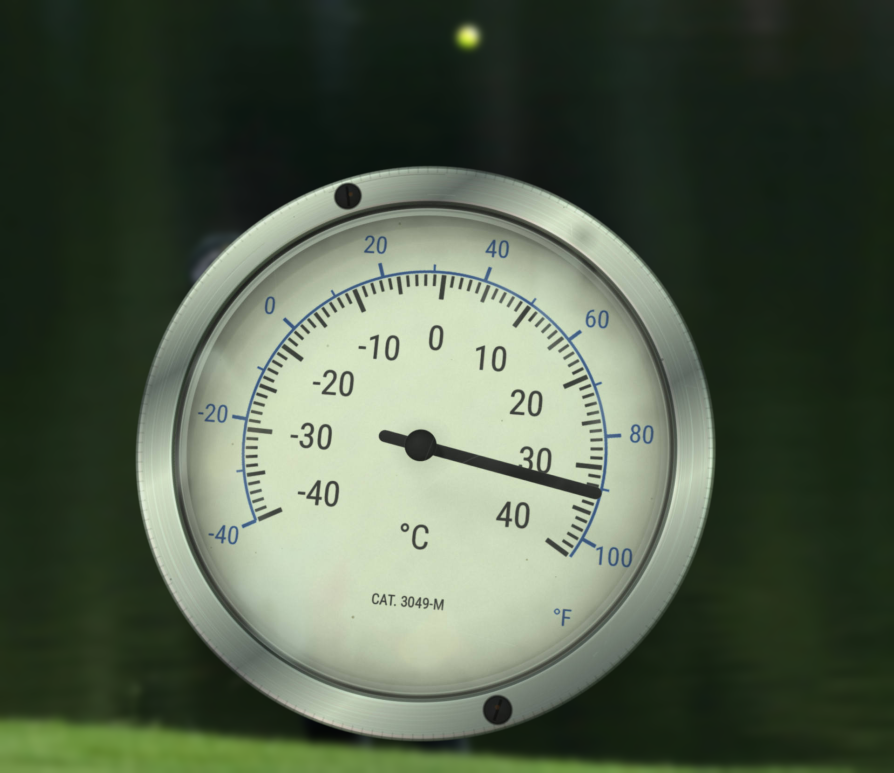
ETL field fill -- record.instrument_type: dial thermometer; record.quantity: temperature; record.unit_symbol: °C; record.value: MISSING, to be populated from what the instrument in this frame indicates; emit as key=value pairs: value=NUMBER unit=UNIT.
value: value=33 unit=°C
